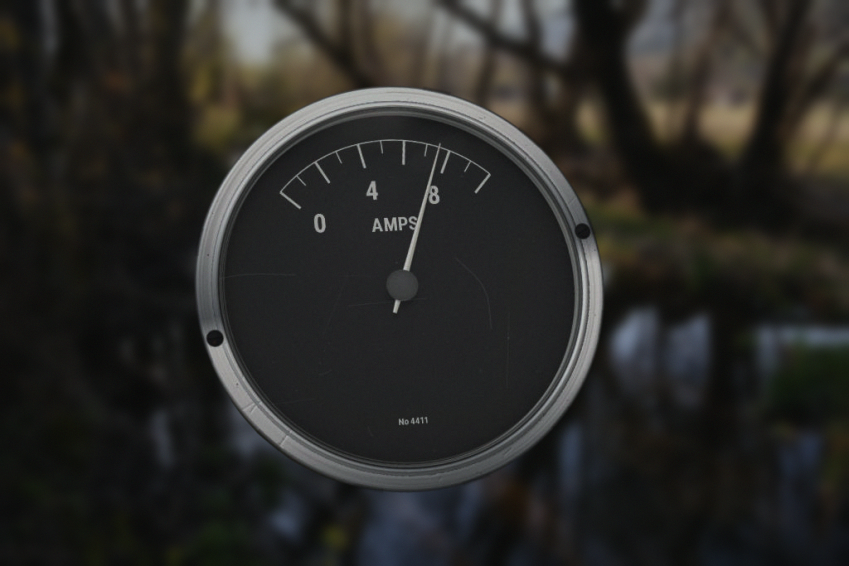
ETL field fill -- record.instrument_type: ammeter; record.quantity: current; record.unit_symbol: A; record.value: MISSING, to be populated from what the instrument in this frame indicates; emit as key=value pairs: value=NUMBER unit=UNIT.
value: value=7.5 unit=A
